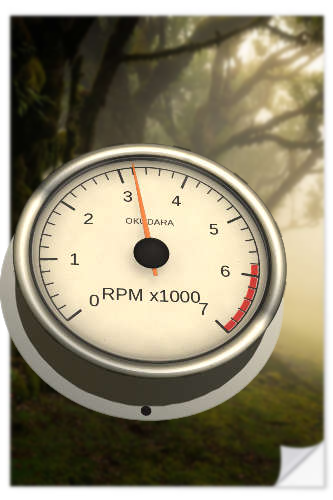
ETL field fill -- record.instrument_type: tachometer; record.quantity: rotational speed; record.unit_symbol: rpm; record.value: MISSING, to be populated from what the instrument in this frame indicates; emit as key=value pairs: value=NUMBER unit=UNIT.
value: value=3200 unit=rpm
